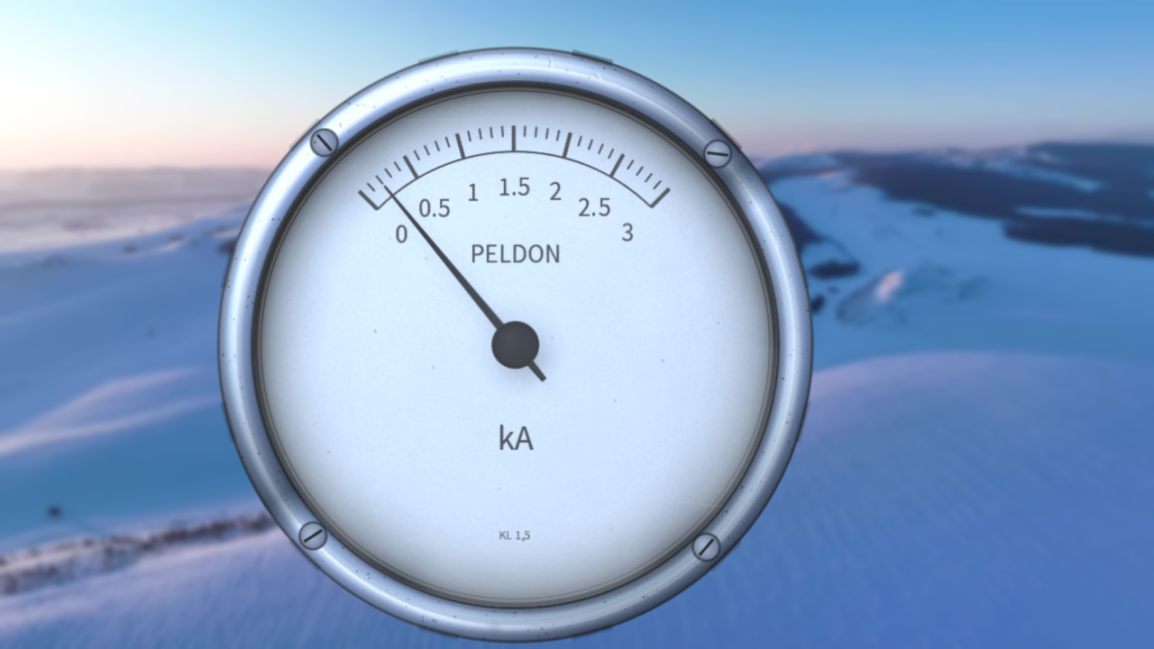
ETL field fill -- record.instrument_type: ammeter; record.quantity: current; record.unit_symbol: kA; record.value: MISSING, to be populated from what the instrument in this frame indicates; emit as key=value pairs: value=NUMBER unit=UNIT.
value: value=0.2 unit=kA
